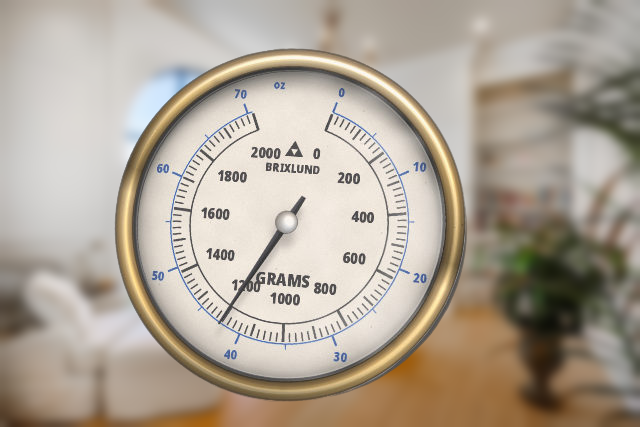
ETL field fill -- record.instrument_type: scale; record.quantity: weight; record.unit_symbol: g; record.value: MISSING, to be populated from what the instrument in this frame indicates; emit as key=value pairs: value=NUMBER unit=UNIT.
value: value=1200 unit=g
